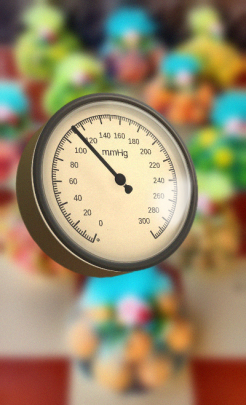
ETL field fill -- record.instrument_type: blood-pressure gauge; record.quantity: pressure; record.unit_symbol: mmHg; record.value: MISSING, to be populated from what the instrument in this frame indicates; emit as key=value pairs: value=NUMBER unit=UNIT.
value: value=110 unit=mmHg
